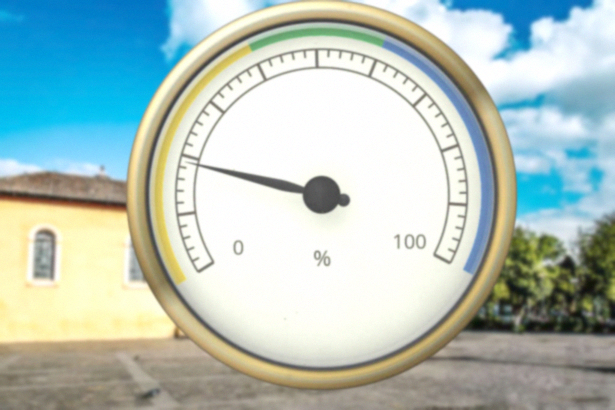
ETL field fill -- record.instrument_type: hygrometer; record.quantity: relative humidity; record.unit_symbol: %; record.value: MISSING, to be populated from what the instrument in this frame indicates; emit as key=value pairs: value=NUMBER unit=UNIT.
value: value=19 unit=%
